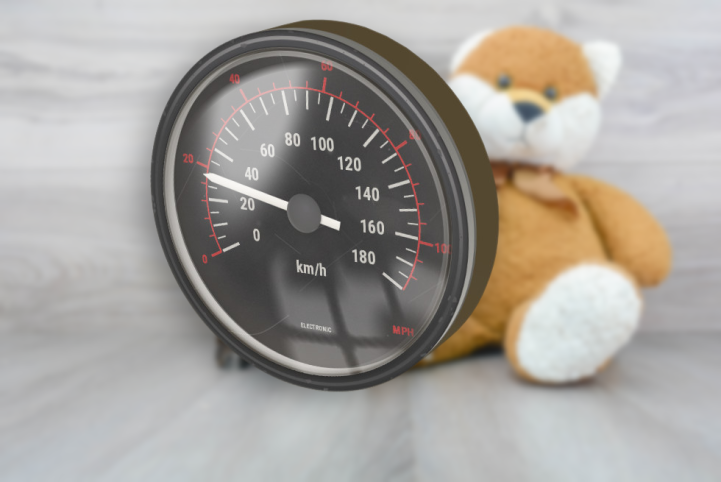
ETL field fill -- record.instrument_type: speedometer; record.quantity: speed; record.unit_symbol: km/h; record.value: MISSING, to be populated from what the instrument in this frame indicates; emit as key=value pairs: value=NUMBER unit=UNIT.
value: value=30 unit=km/h
